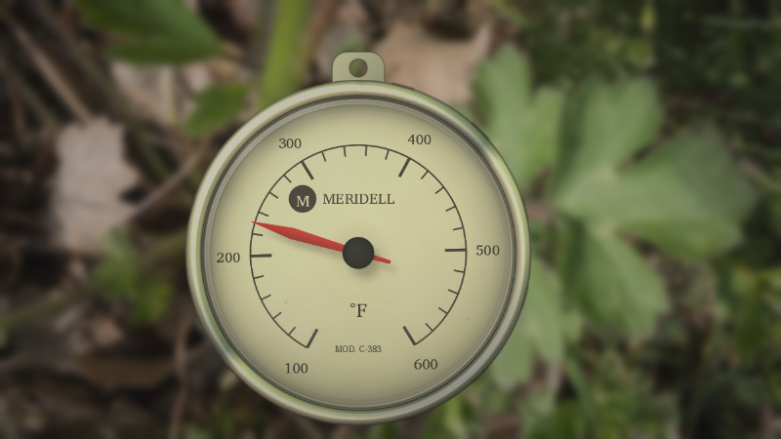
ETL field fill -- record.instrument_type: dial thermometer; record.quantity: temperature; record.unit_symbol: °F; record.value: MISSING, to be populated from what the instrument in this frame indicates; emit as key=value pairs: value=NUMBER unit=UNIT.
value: value=230 unit=°F
